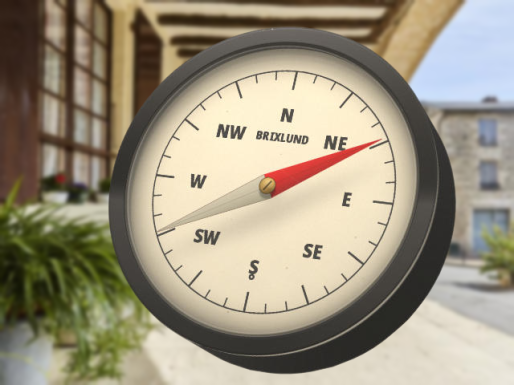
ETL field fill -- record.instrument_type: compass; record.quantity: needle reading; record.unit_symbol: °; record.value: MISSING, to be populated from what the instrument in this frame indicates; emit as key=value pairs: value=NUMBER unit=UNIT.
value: value=60 unit=°
